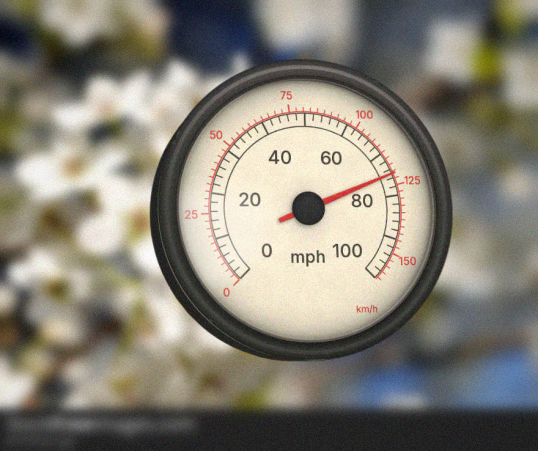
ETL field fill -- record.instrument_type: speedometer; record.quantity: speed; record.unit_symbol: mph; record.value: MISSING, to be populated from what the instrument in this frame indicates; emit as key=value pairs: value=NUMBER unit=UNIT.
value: value=75 unit=mph
